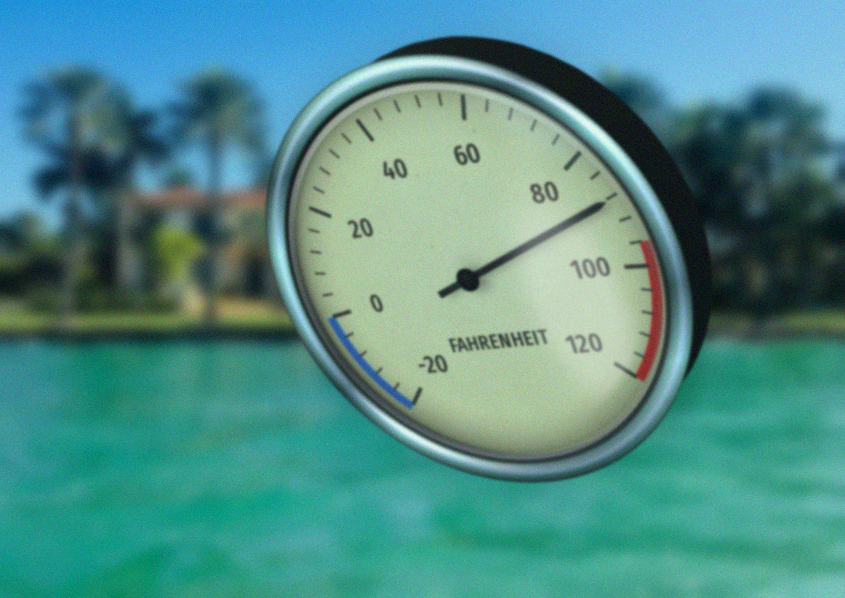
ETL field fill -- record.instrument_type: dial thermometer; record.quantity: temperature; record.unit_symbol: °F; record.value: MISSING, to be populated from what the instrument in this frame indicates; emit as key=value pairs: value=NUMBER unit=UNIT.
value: value=88 unit=°F
